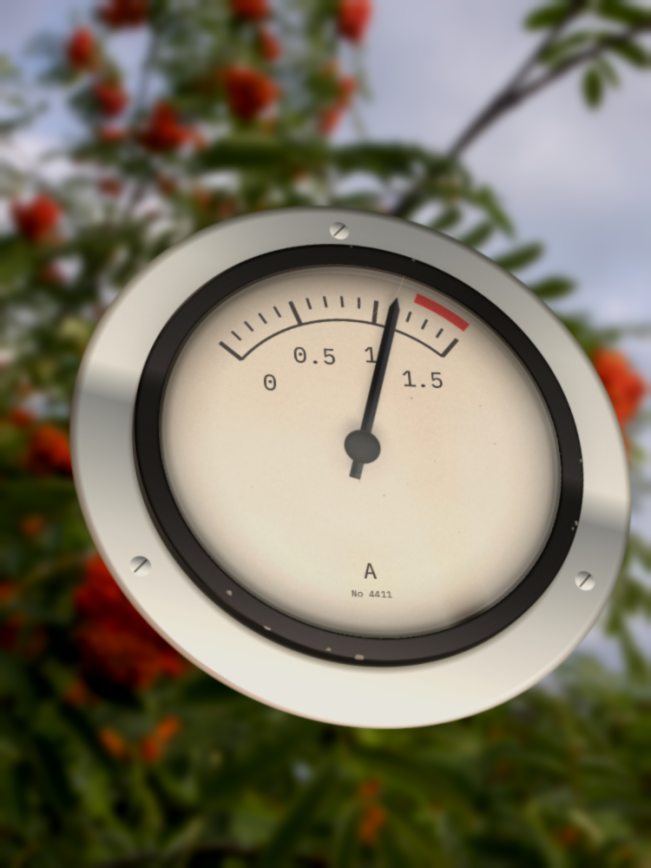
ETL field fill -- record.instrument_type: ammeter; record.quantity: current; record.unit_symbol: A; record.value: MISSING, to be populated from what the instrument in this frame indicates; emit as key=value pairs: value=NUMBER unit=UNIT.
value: value=1.1 unit=A
